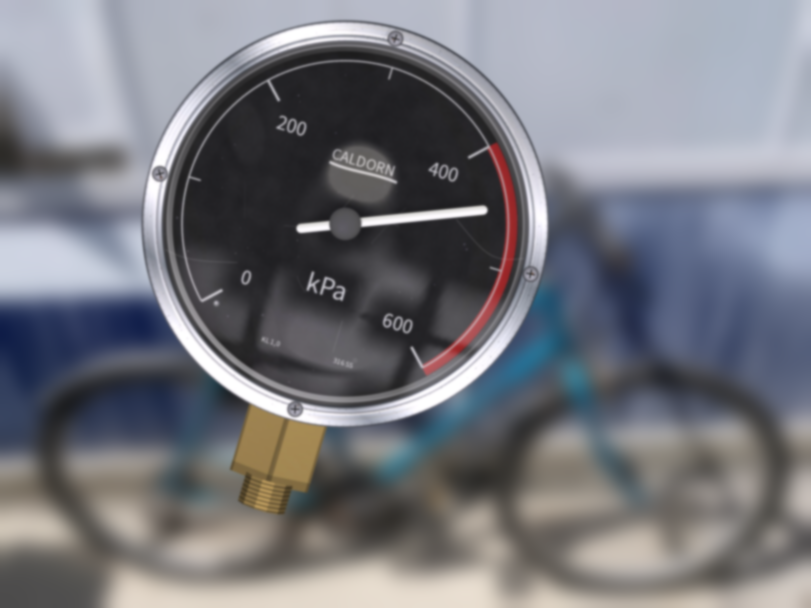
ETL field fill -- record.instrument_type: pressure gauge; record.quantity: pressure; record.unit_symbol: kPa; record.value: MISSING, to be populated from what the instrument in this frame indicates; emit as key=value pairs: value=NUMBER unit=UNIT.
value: value=450 unit=kPa
